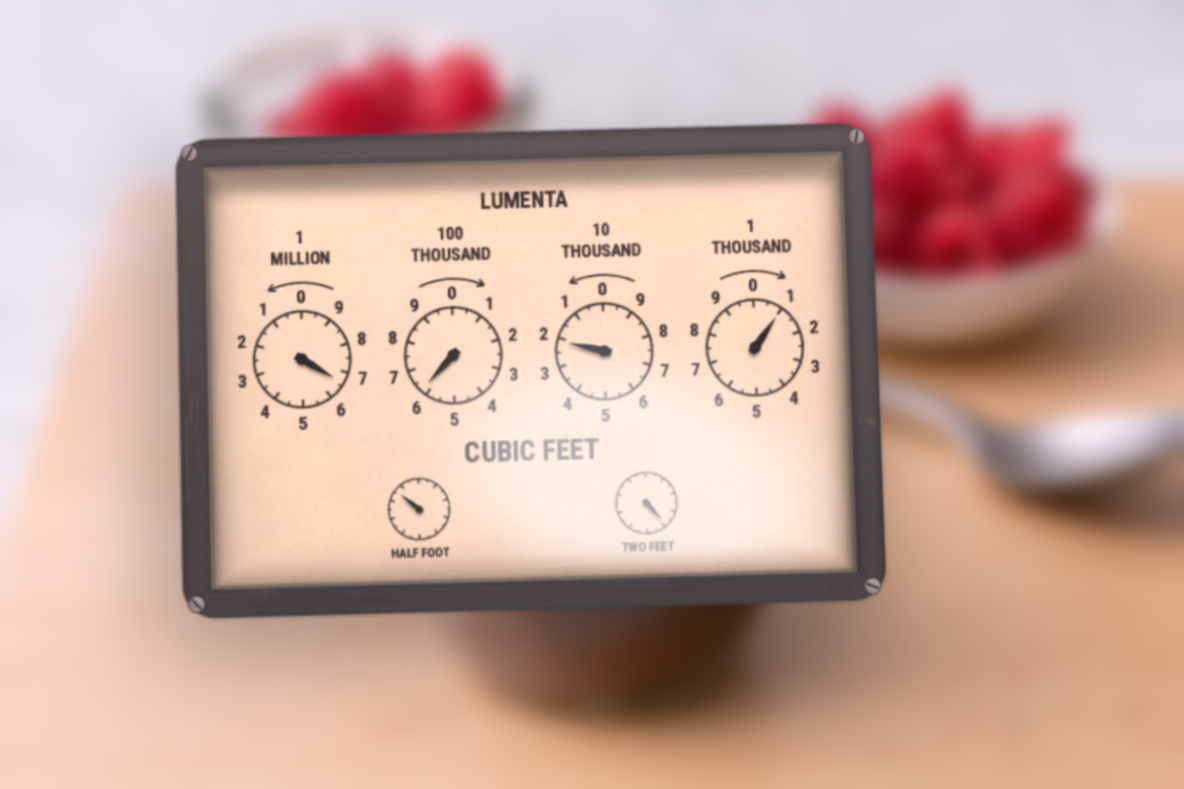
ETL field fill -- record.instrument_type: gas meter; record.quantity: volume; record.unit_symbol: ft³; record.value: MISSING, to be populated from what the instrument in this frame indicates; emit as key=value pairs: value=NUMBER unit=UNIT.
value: value=662100 unit=ft³
